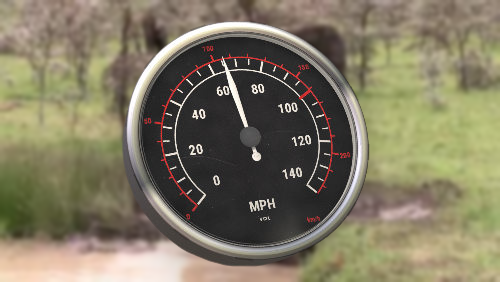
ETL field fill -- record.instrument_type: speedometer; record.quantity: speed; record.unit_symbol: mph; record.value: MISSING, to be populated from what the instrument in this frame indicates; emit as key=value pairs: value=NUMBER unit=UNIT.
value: value=65 unit=mph
